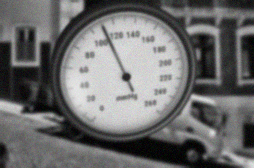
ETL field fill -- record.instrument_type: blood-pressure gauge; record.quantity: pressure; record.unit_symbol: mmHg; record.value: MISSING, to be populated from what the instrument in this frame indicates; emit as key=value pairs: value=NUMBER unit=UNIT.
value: value=110 unit=mmHg
